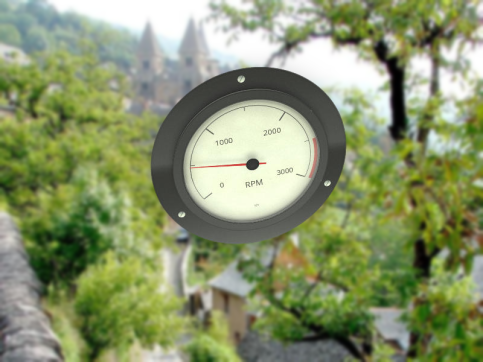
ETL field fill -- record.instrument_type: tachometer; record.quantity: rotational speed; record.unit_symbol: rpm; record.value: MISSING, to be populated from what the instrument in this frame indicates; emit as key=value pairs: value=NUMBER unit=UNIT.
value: value=500 unit=rpm
